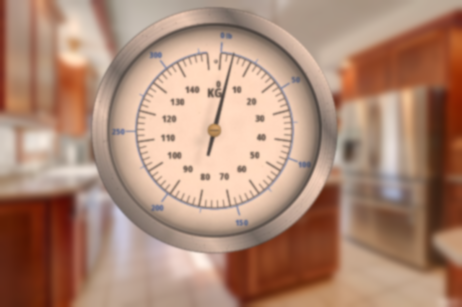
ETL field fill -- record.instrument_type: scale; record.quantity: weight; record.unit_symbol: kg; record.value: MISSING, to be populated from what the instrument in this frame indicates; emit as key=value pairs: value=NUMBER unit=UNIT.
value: value=4 unit=kg
